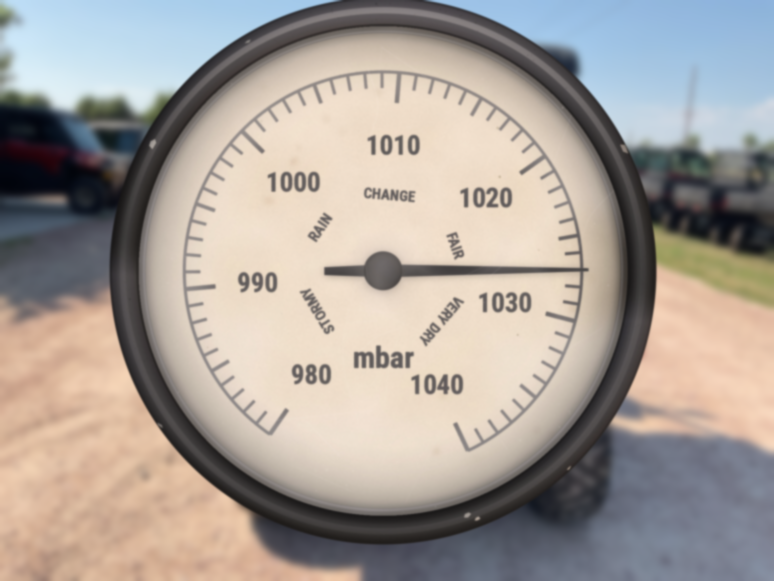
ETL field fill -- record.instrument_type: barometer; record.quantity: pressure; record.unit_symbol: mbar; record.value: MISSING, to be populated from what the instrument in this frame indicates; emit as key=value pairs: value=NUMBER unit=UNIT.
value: value=1027 unit=mbar
